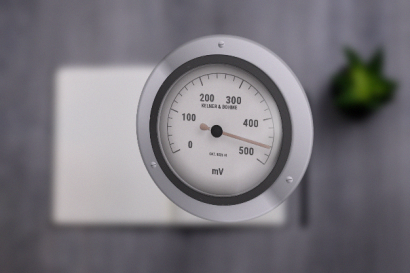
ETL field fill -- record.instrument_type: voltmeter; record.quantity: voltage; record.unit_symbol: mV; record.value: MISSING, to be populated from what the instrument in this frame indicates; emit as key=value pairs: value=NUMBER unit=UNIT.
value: value=460 unit=mV
